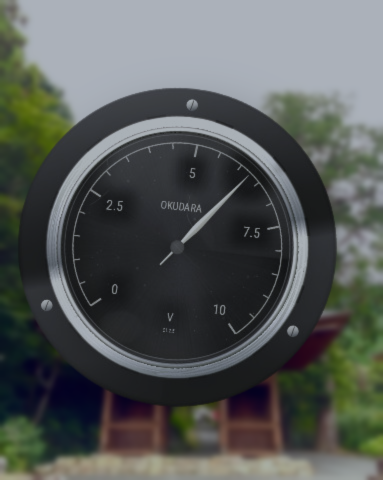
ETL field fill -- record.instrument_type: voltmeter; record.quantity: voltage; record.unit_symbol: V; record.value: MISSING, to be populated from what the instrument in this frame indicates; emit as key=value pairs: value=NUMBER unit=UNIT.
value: value=6.25 unit=V
